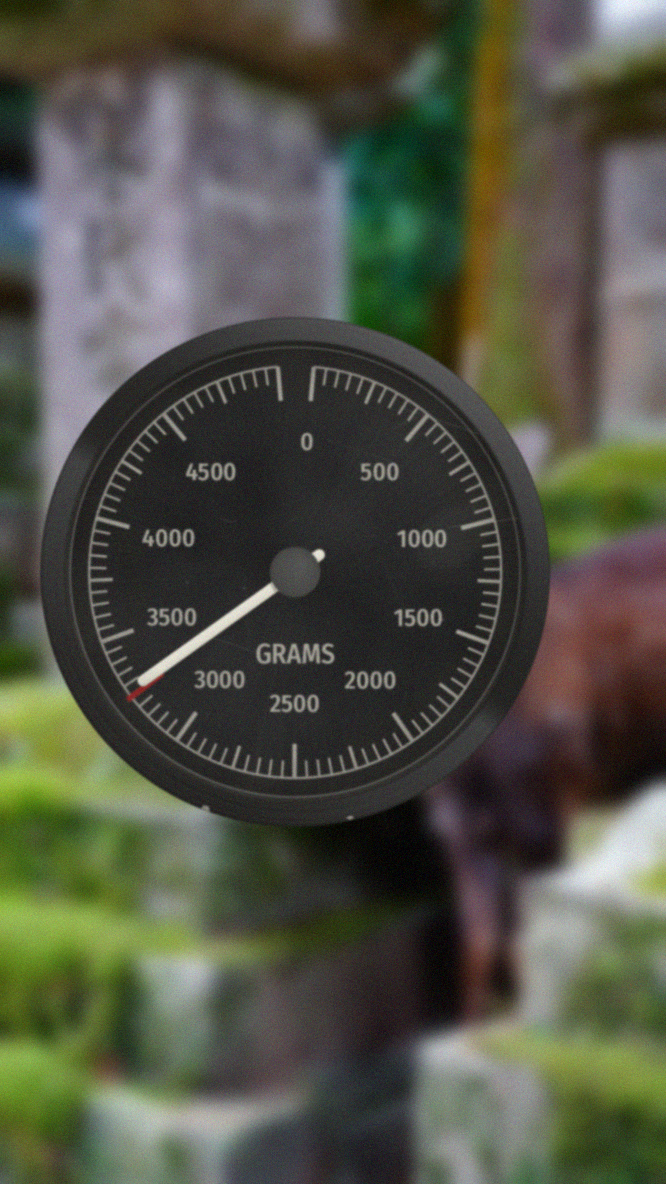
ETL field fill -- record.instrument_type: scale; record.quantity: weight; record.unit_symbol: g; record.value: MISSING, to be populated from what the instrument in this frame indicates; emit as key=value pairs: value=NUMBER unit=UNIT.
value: value=3275 unit=g
